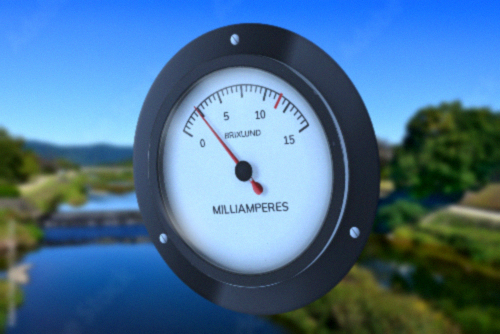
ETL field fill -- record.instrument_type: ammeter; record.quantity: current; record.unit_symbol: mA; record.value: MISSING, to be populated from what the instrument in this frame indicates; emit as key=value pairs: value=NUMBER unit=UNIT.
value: value=2.5 unit=mA
